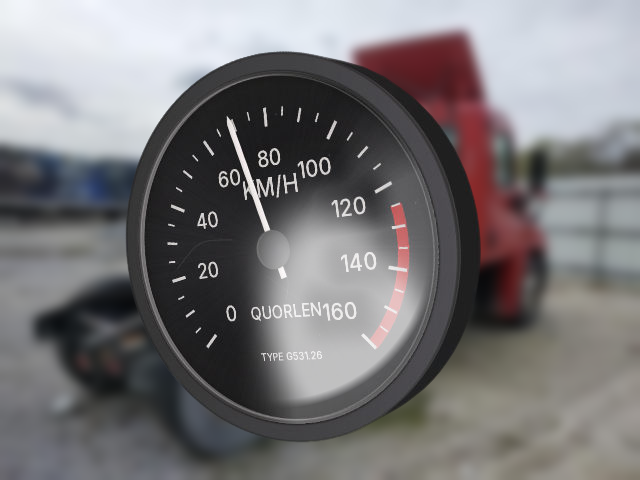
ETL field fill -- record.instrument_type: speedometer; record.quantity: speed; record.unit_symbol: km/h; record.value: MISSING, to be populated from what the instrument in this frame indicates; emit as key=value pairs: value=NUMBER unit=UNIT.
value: value=70 unit=km/h
